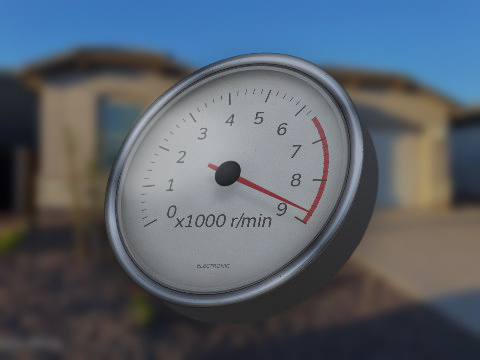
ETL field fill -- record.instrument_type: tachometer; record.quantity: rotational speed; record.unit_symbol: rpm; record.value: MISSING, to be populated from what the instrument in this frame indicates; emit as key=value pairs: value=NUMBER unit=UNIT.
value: value=8800 unit=rpm
